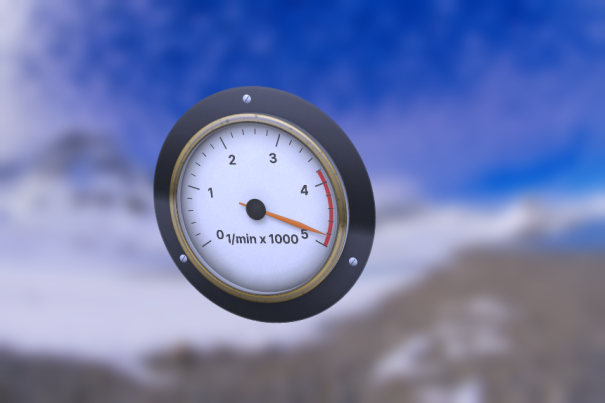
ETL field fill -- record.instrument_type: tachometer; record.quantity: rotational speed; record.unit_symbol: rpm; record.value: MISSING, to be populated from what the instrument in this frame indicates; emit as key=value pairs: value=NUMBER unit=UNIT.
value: value=4800 unit=rpm
